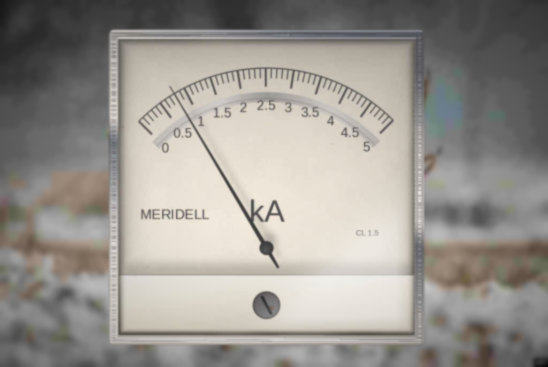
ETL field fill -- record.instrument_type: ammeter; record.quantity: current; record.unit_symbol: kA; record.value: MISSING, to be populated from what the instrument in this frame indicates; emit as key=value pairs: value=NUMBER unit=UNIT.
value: value=0.8 unit=kA
